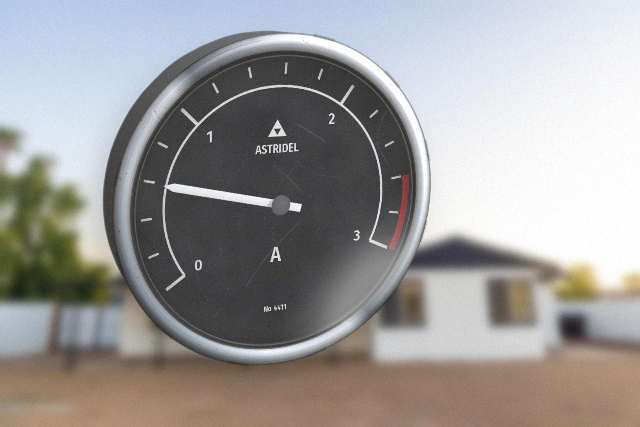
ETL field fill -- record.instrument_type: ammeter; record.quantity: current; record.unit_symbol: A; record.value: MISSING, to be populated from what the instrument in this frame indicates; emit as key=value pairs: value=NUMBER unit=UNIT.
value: value=0.6 unit=A
